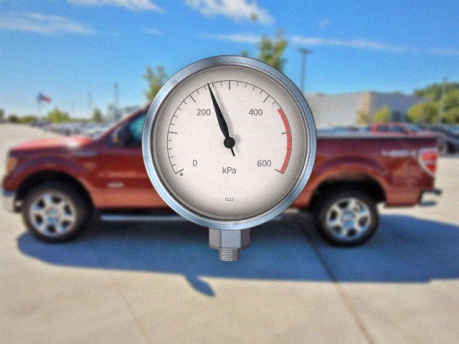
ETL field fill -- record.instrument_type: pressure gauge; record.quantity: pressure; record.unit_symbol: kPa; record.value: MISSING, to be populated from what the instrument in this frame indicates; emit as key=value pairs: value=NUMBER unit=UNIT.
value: value=250 unit=kPa
